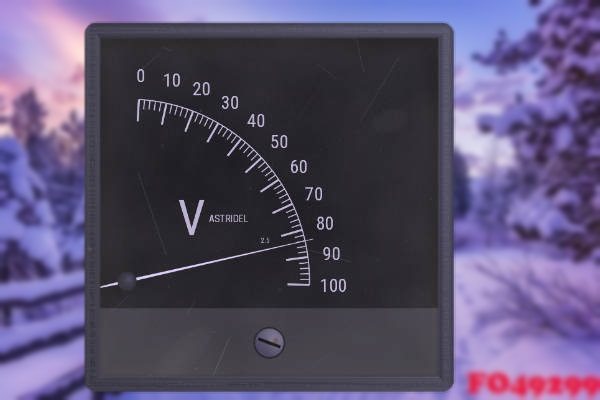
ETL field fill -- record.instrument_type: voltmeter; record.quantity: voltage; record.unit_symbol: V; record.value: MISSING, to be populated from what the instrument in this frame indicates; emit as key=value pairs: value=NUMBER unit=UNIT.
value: value=84 unit=V
